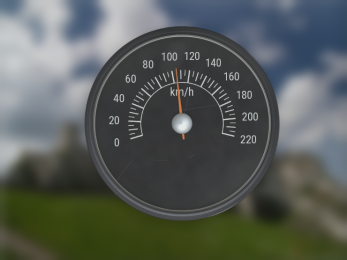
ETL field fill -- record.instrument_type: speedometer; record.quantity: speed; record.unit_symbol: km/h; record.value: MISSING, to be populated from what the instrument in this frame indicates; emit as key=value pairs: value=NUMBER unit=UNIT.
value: value=105 unit=km/h
